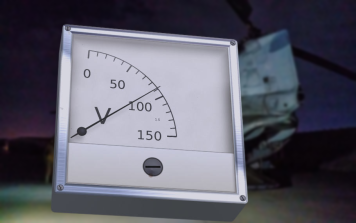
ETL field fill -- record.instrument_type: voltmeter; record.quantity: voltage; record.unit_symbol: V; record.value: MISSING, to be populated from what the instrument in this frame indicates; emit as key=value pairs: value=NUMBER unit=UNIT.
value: value=90 unit=V
